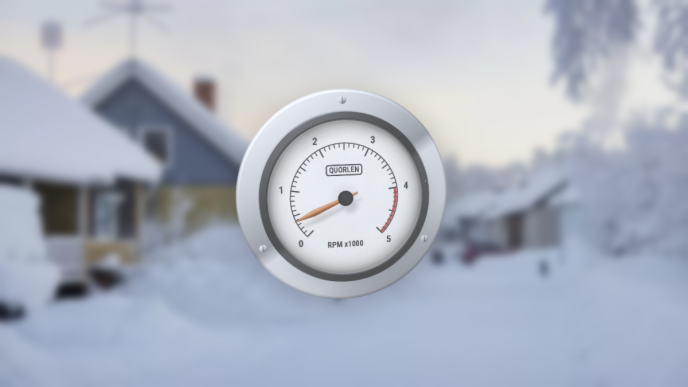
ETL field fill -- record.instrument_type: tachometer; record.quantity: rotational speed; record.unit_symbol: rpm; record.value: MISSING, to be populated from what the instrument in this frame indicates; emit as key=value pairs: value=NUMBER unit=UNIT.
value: value=400 unit=rpm
